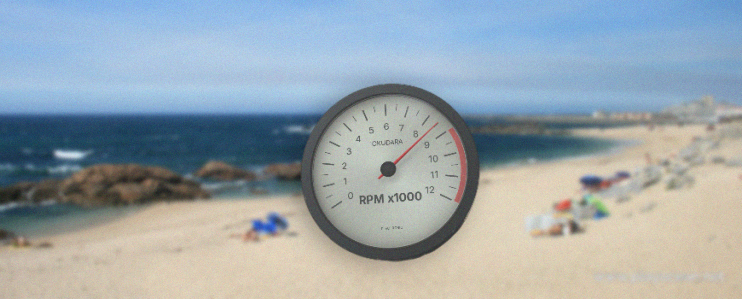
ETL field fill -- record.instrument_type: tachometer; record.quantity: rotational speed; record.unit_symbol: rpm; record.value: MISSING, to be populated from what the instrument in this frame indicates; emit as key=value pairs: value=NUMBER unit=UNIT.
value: value=8500 unit=rpm
